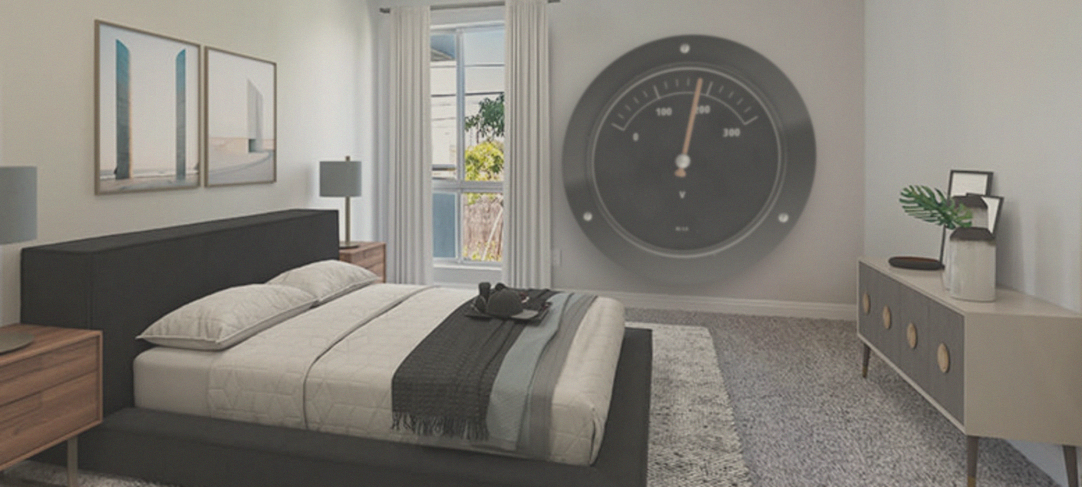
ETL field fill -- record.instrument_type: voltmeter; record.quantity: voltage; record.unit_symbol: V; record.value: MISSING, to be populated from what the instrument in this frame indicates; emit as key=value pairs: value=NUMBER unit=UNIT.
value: value=180 unit=V
